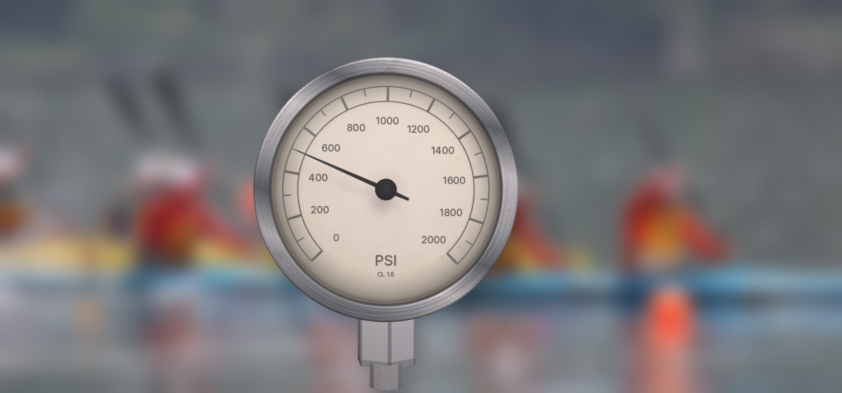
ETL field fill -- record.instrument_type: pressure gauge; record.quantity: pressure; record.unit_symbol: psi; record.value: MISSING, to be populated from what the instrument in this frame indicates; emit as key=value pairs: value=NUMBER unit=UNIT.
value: value=500 unit=psi
